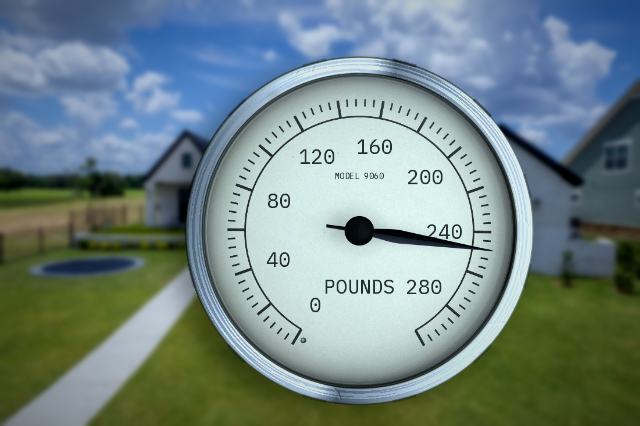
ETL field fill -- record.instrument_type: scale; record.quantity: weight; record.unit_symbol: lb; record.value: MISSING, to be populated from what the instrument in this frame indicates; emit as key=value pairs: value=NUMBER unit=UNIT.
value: value=248 unit=lb
